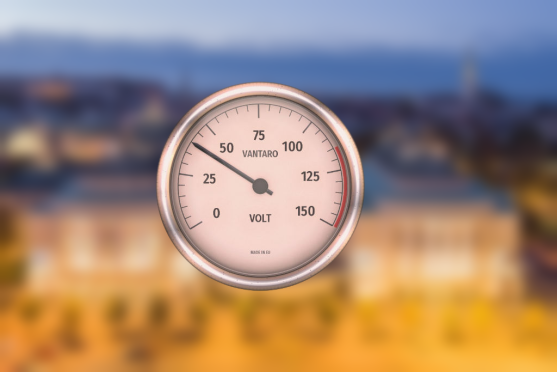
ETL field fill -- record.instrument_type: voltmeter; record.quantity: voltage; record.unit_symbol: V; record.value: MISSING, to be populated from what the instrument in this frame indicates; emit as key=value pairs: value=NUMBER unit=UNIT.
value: value=40 unit=V
